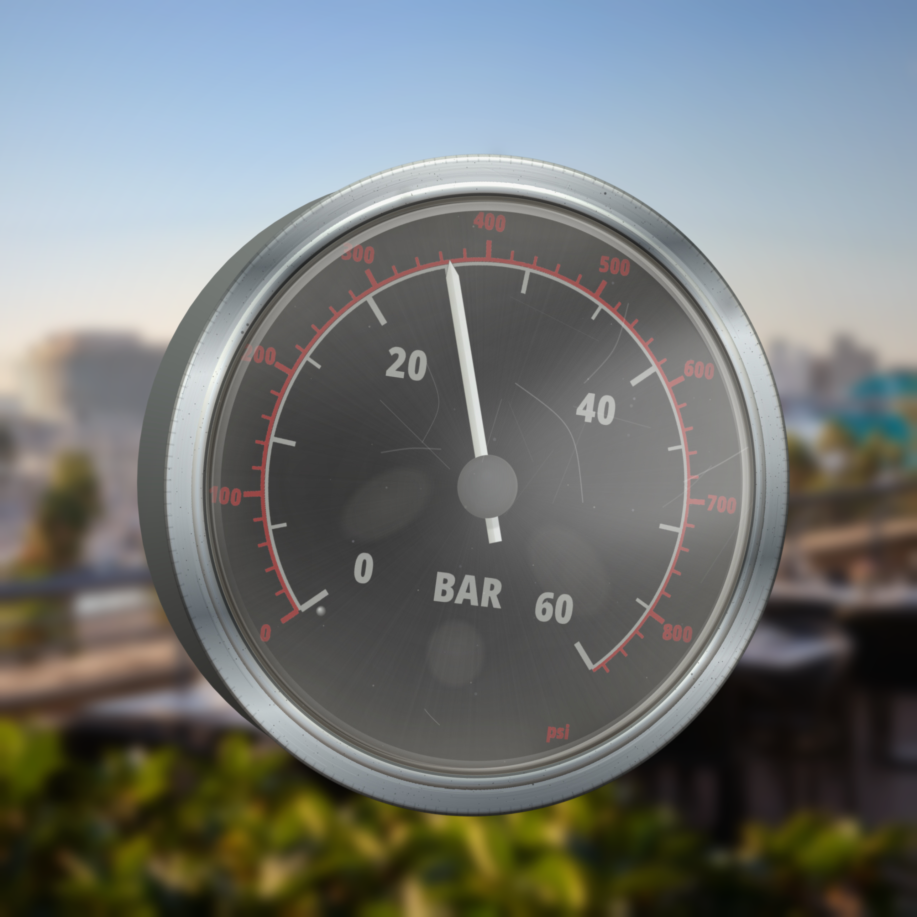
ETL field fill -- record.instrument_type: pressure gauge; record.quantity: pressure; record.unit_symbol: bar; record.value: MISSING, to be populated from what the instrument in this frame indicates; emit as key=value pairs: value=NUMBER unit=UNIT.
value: value=25 unit=bar
